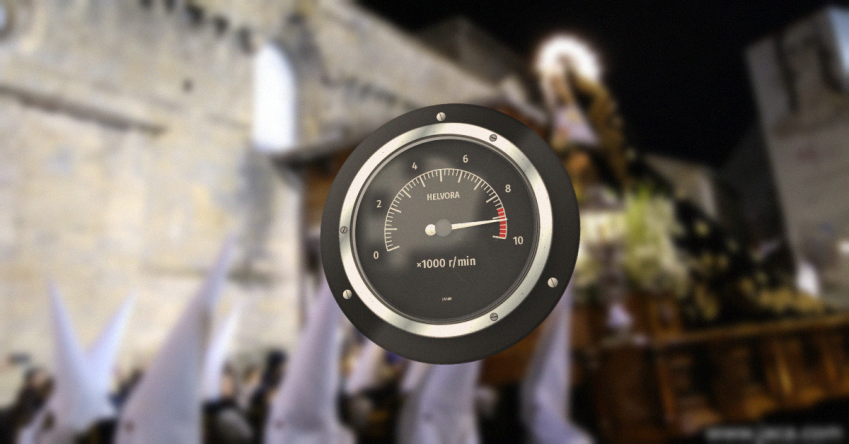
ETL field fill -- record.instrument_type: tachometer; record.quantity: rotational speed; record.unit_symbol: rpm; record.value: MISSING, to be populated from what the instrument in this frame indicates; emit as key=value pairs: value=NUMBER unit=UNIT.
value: value=9200 unit=rpm
